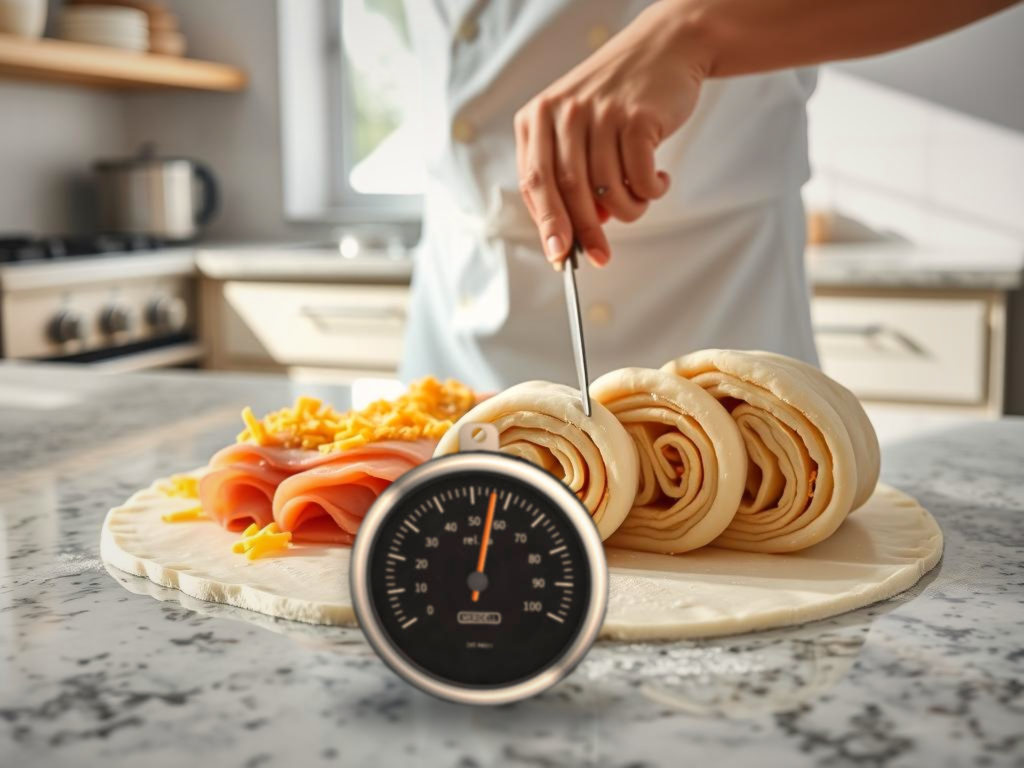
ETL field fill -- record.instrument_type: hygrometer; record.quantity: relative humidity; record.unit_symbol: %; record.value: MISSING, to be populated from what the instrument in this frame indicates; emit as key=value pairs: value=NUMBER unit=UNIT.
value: value=56 unit=%
